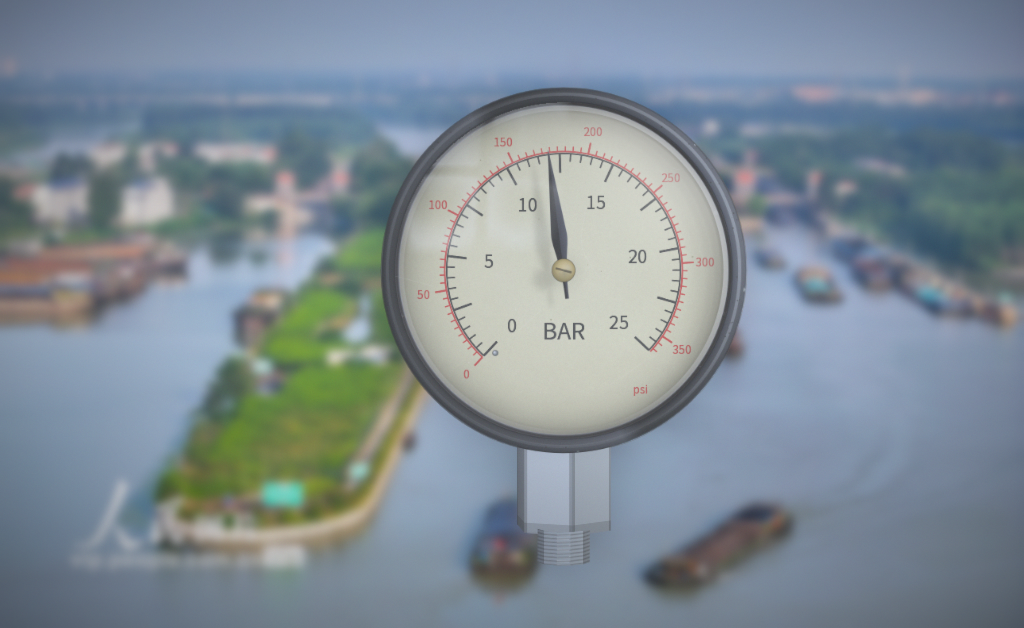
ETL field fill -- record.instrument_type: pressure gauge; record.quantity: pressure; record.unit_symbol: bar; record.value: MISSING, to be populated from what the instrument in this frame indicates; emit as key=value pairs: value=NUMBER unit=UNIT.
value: value=12 unit=bar
